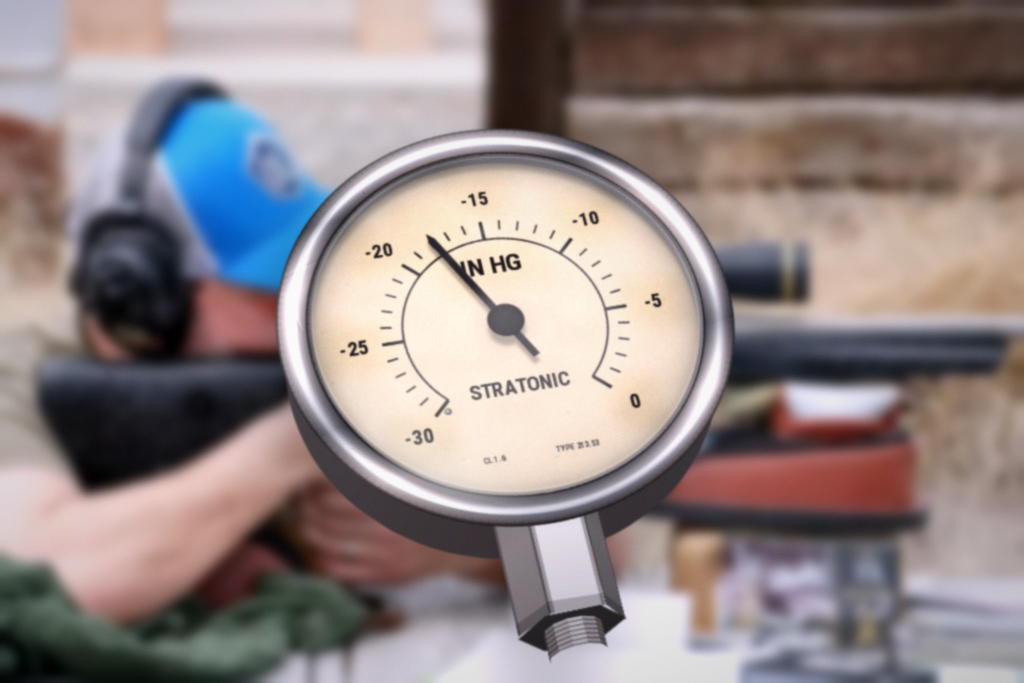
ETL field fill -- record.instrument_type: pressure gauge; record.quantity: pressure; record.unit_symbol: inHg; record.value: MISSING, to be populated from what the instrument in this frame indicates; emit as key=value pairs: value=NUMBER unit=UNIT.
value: value=-18 unit=inHg
